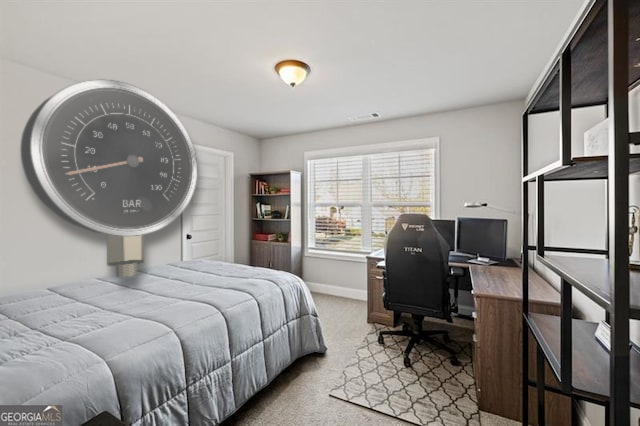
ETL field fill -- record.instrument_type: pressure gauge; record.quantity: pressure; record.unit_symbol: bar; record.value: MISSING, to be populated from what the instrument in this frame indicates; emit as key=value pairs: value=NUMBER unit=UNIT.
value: value=10 unit=bar
